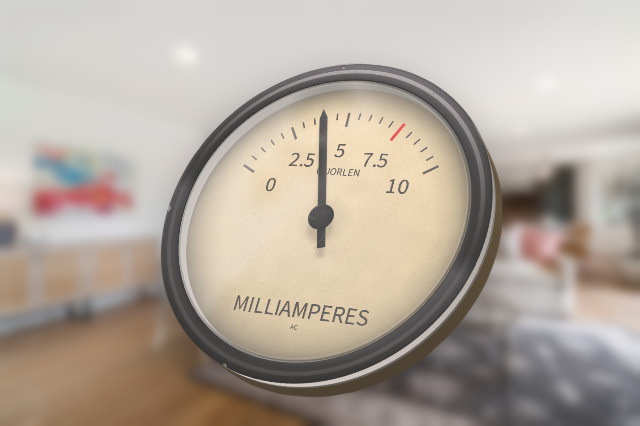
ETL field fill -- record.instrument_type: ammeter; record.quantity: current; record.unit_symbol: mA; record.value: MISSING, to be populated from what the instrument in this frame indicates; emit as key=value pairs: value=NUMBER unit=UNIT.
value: value=4 unit=mA
